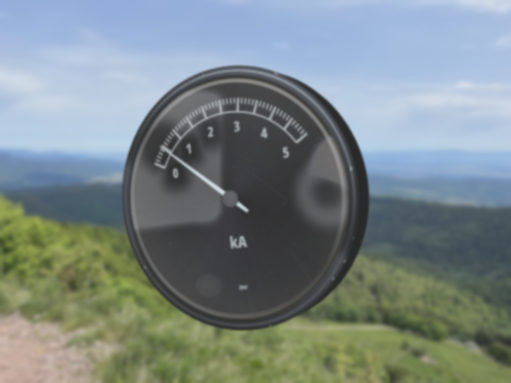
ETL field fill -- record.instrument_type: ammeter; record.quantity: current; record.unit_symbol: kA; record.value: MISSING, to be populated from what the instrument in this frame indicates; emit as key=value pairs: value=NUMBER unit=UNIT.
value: value=0.5 unit=kA
